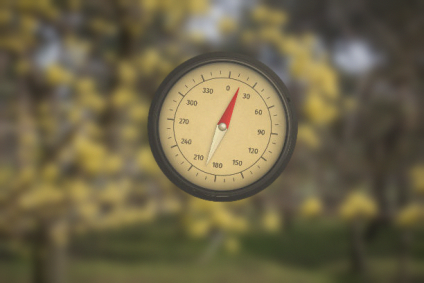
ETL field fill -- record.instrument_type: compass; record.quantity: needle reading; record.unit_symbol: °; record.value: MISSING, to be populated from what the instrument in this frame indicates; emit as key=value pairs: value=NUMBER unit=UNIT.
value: value=15 unit=°
